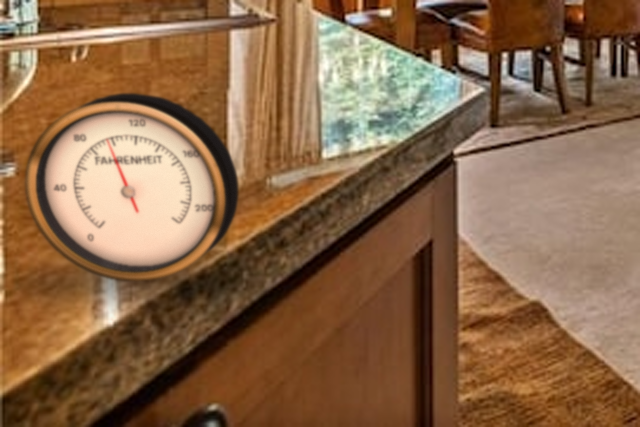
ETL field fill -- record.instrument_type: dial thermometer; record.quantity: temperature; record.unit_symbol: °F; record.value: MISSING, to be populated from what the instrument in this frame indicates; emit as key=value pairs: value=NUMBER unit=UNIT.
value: value=100 unit=°F
